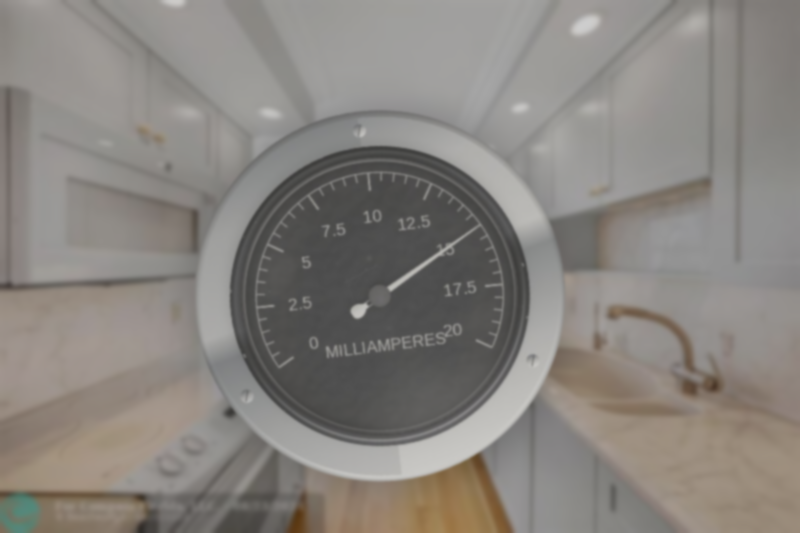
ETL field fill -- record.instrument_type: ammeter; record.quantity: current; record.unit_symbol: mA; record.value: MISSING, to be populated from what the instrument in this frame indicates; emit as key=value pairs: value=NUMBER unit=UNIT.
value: value=15 unit=mA
